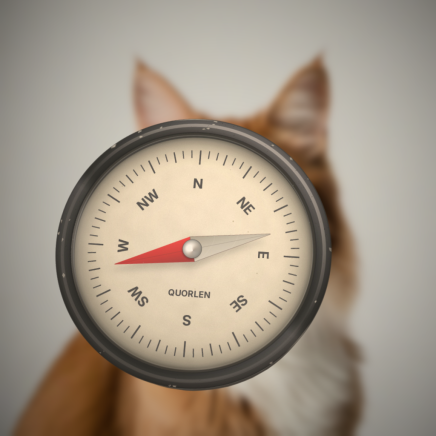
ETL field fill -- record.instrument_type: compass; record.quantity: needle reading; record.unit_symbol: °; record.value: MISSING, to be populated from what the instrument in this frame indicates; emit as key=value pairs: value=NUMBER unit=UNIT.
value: value=255 unit=°
